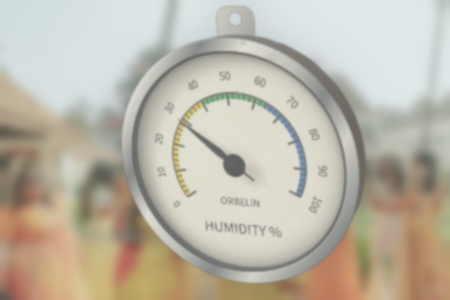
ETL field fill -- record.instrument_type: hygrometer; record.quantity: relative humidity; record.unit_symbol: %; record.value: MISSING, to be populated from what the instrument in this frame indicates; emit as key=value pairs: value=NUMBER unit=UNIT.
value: value=30 unit=%
